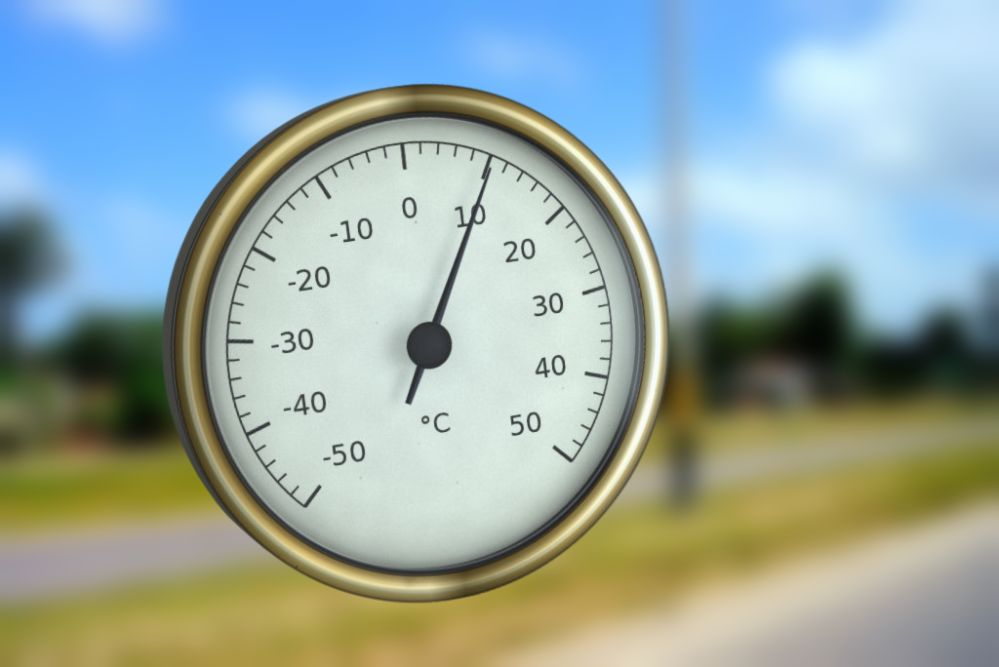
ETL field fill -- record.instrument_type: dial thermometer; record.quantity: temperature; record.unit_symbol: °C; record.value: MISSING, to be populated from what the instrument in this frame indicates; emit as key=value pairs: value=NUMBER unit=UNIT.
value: value=10 unit=°C
